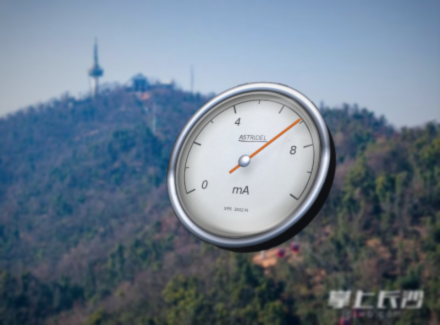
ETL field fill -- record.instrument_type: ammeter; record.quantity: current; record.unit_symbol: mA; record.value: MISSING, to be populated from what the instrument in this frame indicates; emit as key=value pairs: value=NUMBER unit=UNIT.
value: value=7 unit=mA
